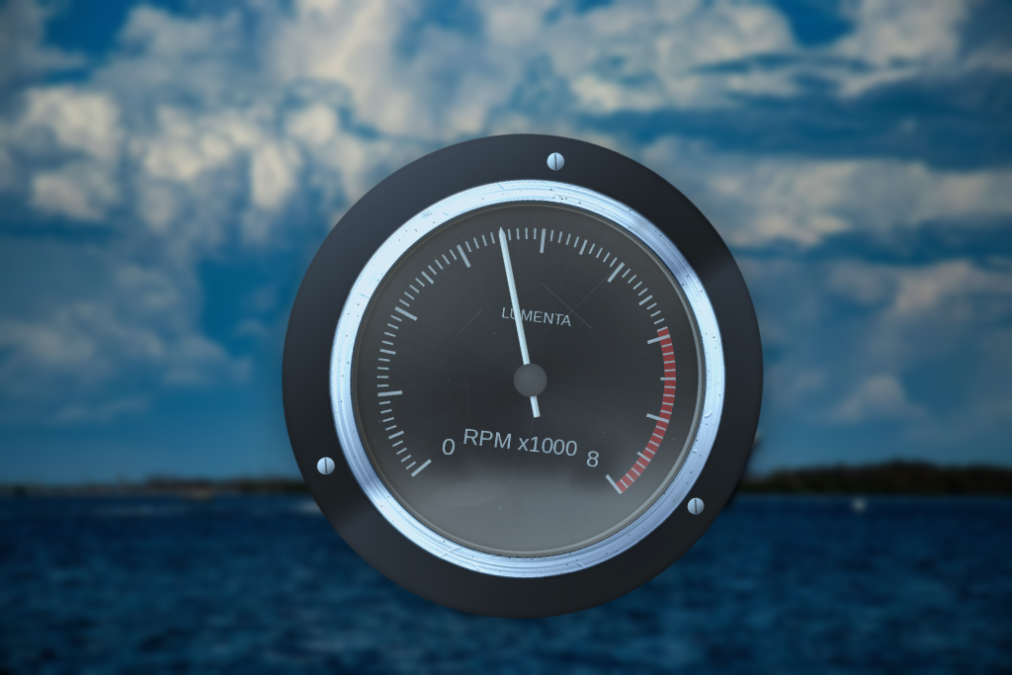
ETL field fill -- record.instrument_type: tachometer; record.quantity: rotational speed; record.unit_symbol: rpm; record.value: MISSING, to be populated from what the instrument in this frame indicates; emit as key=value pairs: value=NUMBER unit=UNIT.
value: value=3500 unit=rpm
